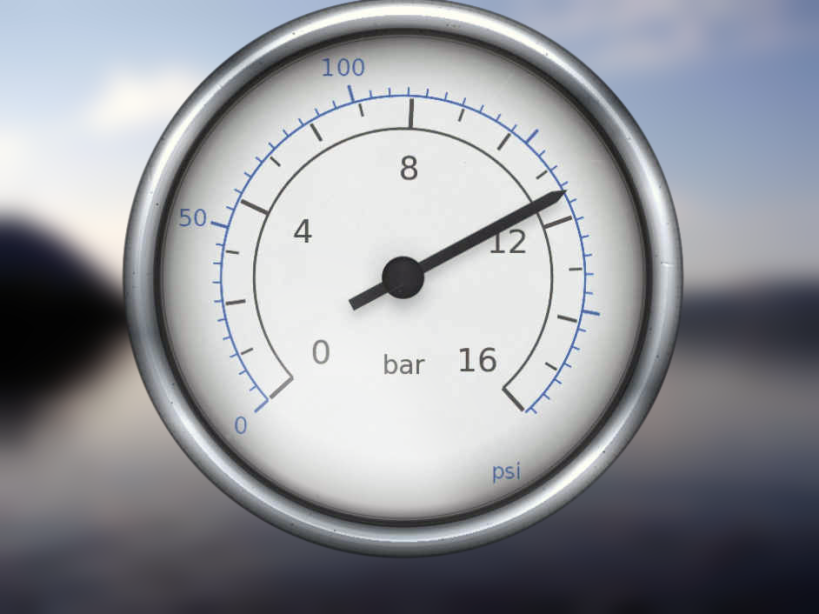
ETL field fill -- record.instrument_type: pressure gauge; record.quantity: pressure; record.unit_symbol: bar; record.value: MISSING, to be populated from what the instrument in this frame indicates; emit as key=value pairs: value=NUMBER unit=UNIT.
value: value=11.5 unit=bar
